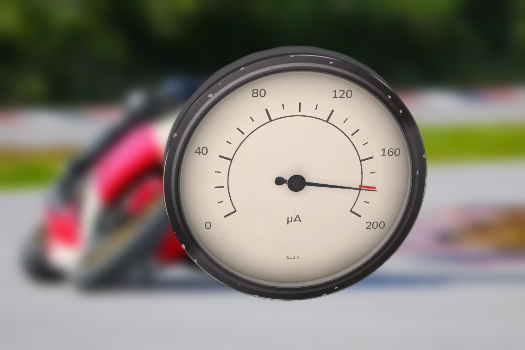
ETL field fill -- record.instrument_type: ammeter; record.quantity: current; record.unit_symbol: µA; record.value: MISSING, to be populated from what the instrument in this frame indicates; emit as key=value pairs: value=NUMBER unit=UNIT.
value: value=180 unit=µA
